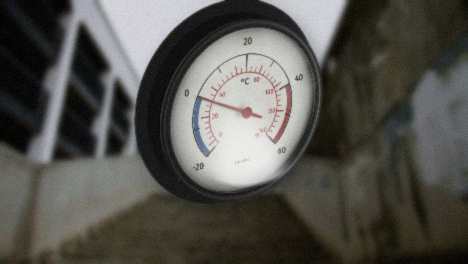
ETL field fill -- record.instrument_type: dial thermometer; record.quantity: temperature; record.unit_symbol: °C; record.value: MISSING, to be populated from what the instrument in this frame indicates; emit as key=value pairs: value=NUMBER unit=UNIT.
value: value=0 unit=°C
